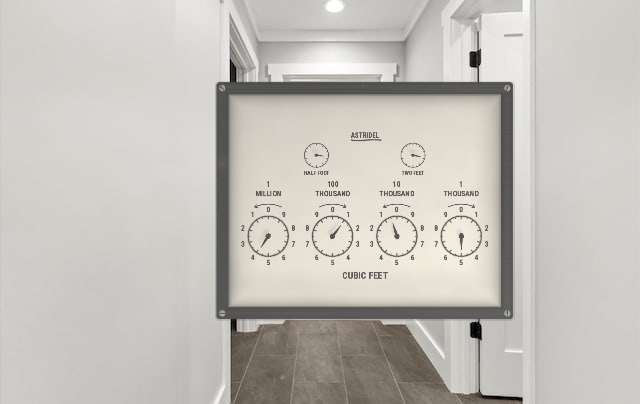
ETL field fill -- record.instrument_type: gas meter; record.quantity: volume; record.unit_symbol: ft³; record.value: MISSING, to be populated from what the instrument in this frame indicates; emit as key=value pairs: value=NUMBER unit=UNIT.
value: value=410500 unit=ft³
